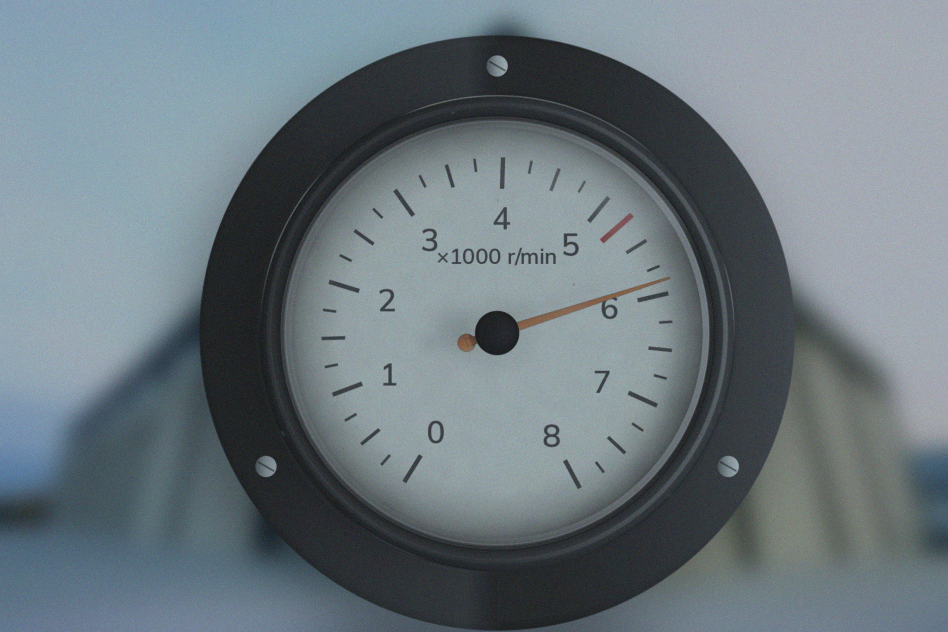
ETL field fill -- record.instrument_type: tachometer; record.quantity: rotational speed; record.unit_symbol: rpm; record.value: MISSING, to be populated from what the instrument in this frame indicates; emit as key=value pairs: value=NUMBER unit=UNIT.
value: value=5875 unit=rpm
